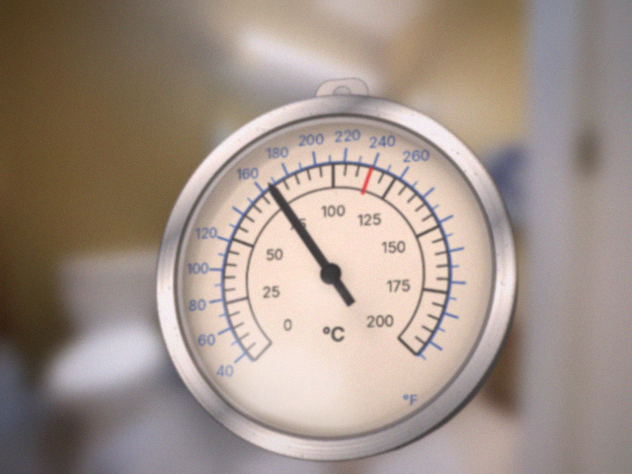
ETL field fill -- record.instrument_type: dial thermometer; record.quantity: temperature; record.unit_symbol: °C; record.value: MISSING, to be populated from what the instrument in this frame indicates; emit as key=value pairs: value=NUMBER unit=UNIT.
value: value=75 unit=°C
